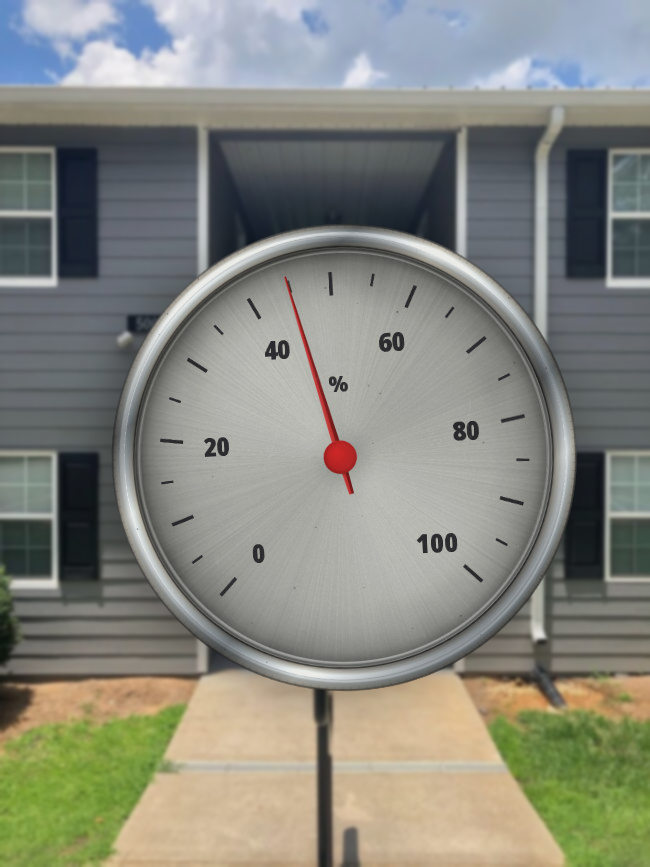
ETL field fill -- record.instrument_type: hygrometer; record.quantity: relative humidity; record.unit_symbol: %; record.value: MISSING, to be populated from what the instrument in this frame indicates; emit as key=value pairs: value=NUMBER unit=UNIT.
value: value=45 unit=%
